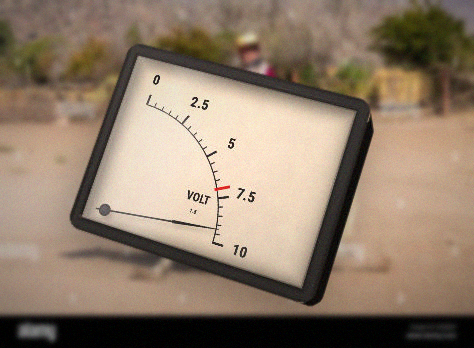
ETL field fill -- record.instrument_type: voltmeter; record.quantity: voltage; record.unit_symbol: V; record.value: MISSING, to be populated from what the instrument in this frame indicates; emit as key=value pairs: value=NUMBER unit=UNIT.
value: value=9.25 unit=V
